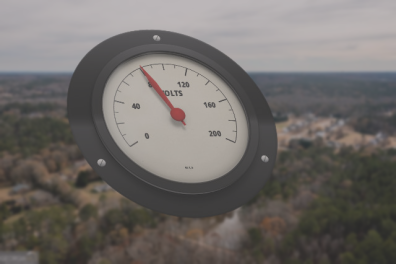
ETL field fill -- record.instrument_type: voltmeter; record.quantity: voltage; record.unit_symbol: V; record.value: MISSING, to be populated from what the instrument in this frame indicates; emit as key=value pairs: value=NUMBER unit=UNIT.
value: value=80 unit=V
